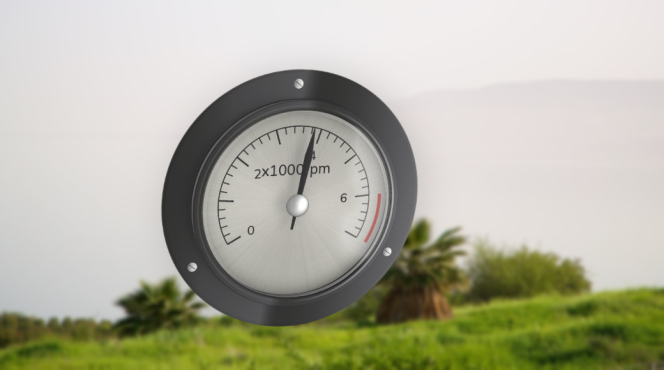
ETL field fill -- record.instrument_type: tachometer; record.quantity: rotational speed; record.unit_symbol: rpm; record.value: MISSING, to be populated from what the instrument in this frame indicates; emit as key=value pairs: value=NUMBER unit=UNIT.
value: value=3800 unit=rpm
